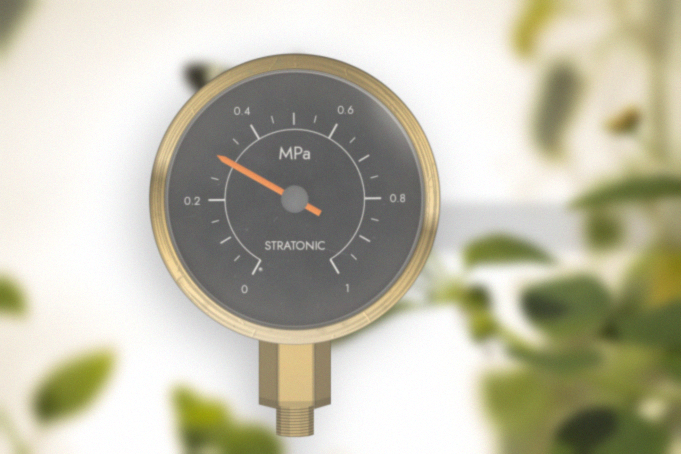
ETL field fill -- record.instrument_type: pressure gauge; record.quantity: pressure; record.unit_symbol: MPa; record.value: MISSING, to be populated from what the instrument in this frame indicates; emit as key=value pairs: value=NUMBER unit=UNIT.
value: value=0.3 unit=MPa
